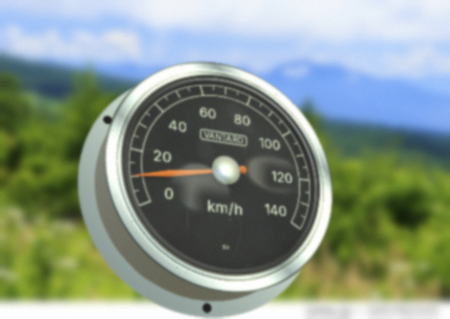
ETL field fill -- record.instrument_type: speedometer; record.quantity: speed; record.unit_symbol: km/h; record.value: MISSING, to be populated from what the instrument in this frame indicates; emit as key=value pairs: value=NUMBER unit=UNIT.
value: value=10 unit=km/h
